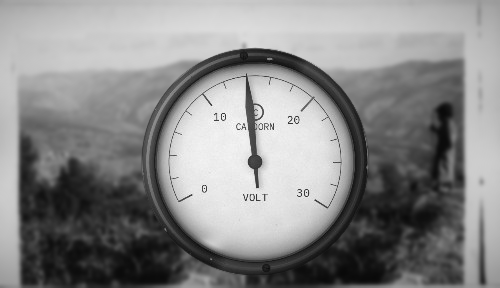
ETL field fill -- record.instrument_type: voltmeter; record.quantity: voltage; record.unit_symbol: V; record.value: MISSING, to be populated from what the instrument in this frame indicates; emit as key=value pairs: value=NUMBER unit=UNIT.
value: value=14 unit=V
